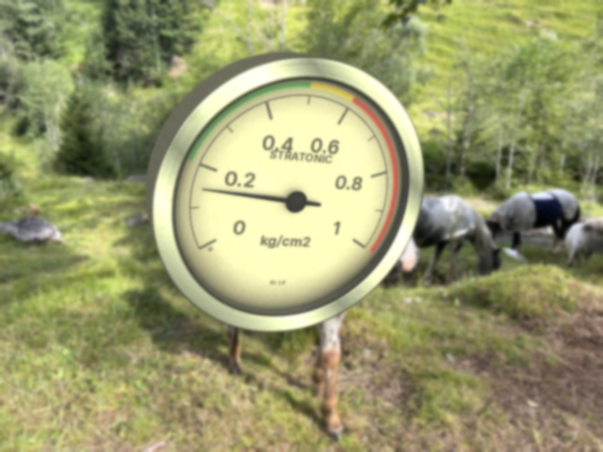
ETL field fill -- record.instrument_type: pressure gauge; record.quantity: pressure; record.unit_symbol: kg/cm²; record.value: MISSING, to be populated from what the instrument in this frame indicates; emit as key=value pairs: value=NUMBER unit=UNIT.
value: value=0.15 unit=kg/cm²
